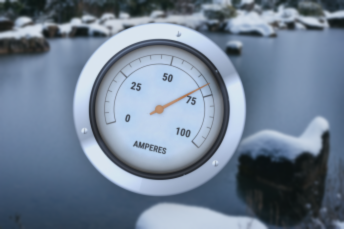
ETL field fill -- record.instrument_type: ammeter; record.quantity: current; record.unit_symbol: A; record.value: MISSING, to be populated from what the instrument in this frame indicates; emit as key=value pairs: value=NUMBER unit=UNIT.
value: value=70 unit=A
